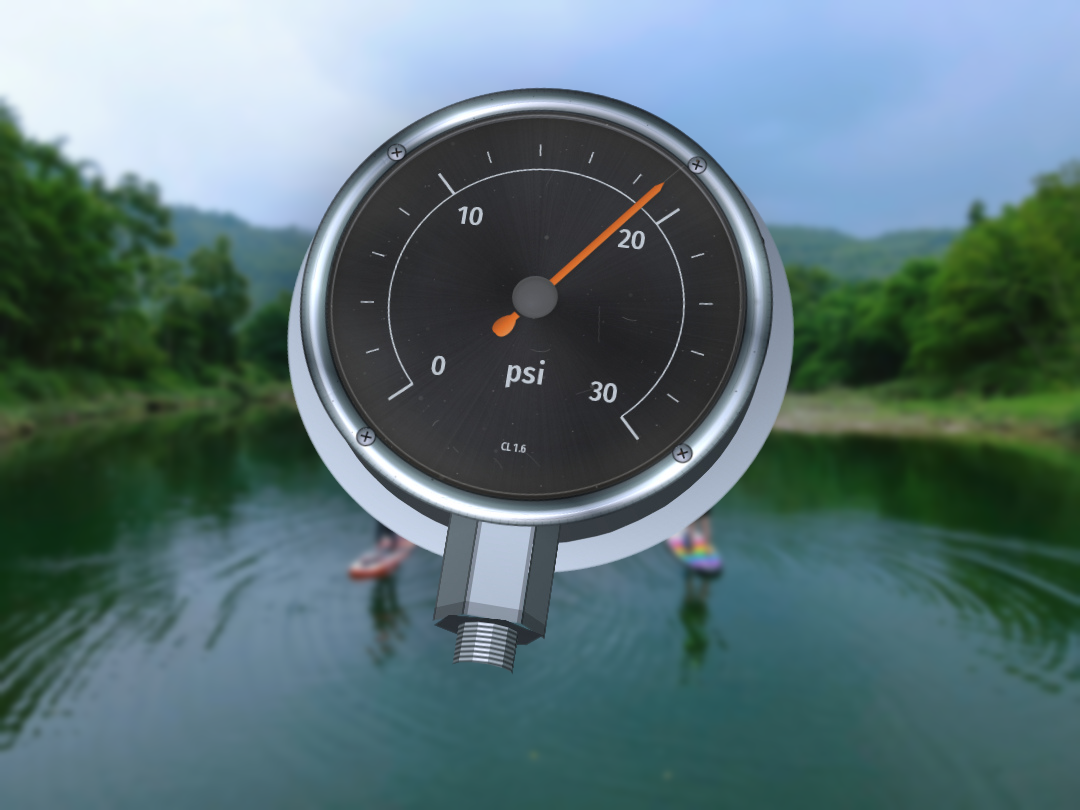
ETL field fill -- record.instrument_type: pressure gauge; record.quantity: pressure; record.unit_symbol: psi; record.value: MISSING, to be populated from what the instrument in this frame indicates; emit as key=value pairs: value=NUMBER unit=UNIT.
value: value=19 unit=psi
